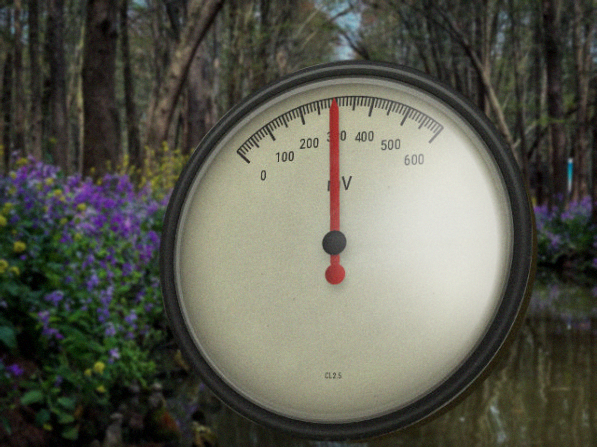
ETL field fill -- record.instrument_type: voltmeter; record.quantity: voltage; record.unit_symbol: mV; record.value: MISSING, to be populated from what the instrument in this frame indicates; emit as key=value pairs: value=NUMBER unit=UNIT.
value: value=300 unit=mV
